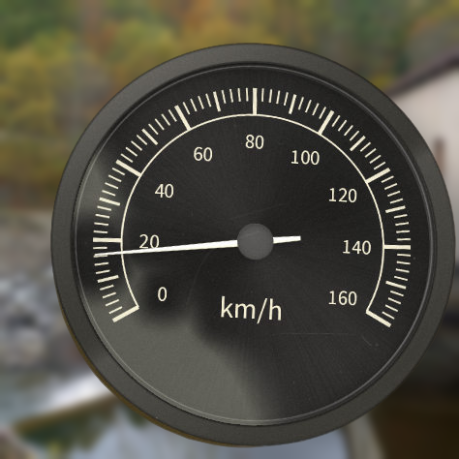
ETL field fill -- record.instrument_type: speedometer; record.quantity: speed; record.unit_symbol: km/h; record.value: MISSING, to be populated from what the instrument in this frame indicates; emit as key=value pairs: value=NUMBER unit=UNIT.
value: value=16 unit=km/h
